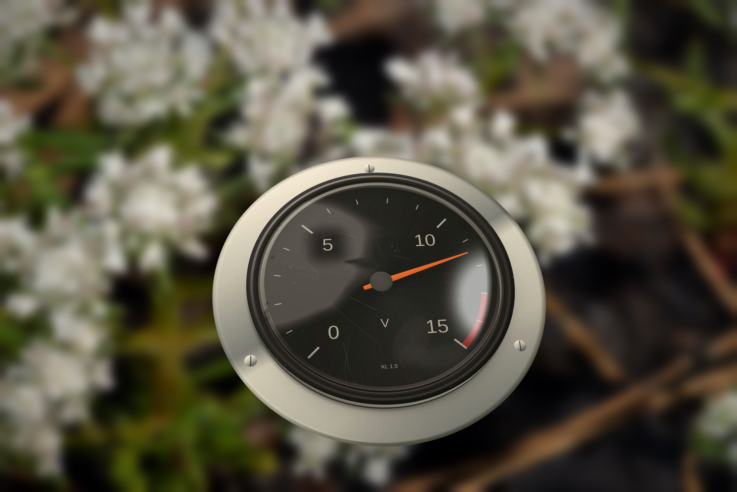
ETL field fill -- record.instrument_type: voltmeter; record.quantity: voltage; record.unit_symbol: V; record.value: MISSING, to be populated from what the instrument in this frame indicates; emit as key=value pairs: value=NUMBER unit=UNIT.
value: value=11.5 unit=V
